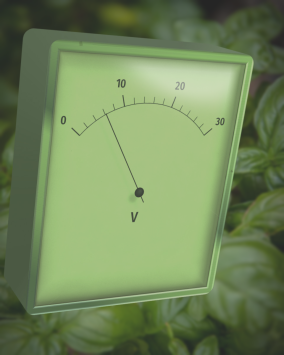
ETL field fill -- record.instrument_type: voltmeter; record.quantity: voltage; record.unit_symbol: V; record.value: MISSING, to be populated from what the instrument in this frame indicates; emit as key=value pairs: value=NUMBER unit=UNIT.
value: value=6 unit=V
